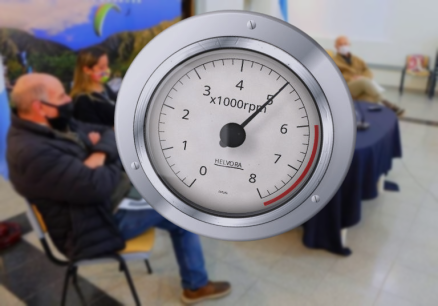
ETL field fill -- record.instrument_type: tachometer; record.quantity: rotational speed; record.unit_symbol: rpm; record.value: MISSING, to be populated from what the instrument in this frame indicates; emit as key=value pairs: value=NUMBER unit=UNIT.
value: value=5000 unit=rpm
